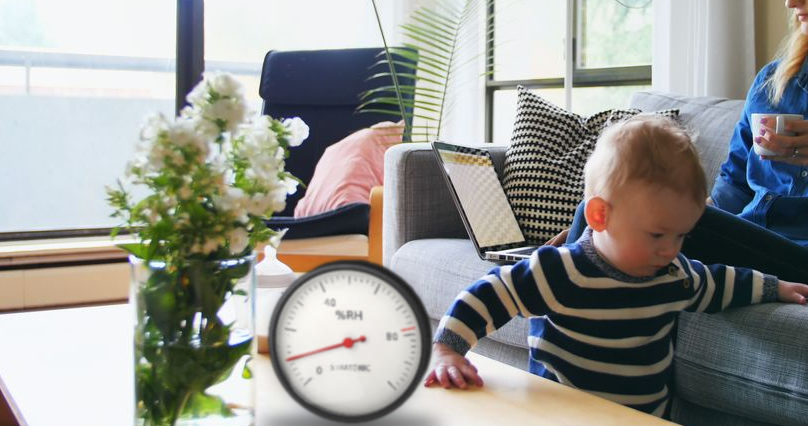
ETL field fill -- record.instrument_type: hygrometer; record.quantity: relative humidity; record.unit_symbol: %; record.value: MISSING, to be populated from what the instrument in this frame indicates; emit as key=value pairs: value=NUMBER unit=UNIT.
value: value=10 unit=%
